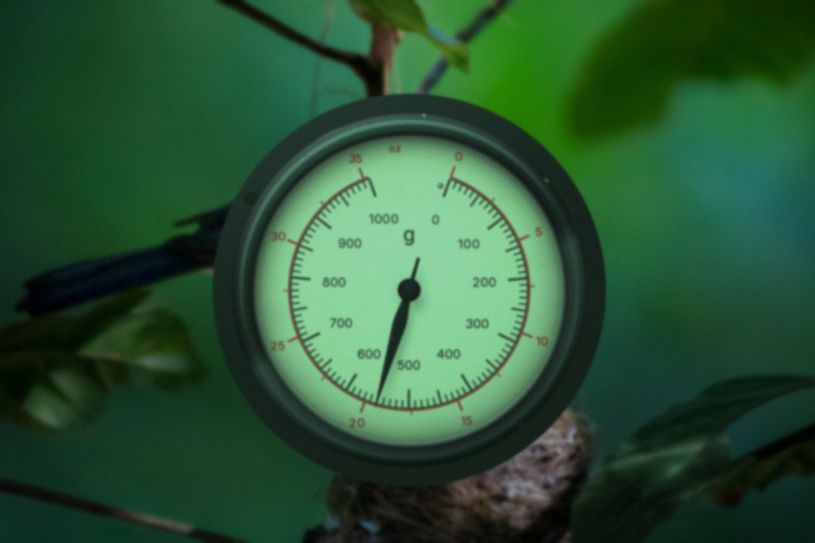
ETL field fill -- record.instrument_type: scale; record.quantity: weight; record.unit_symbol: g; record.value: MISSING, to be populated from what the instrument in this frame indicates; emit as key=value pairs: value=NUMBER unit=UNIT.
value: value=550 unit=g
